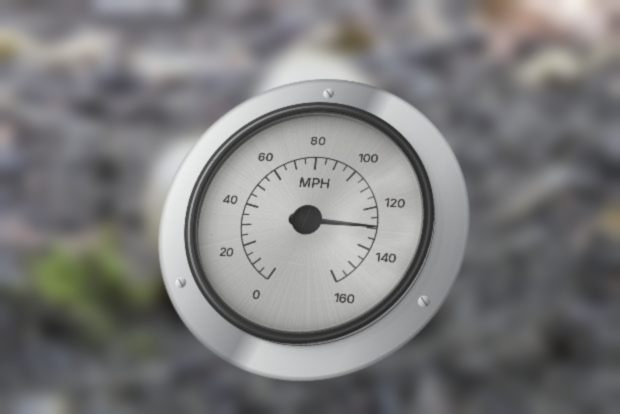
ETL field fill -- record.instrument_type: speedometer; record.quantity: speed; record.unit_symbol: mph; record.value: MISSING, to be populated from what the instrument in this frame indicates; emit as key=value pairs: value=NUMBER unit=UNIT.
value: value=130 unit=mph
